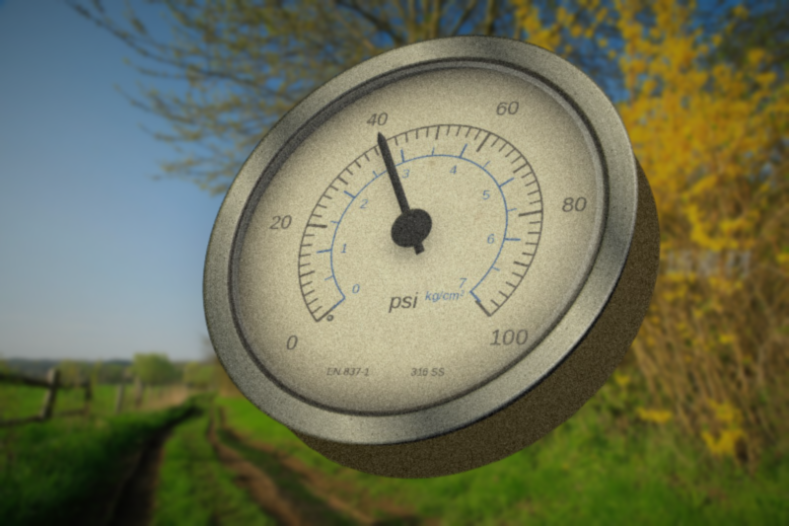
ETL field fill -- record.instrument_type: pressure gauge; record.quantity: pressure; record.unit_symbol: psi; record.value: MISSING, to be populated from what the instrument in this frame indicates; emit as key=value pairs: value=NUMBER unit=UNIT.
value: value=40 unit=psi
